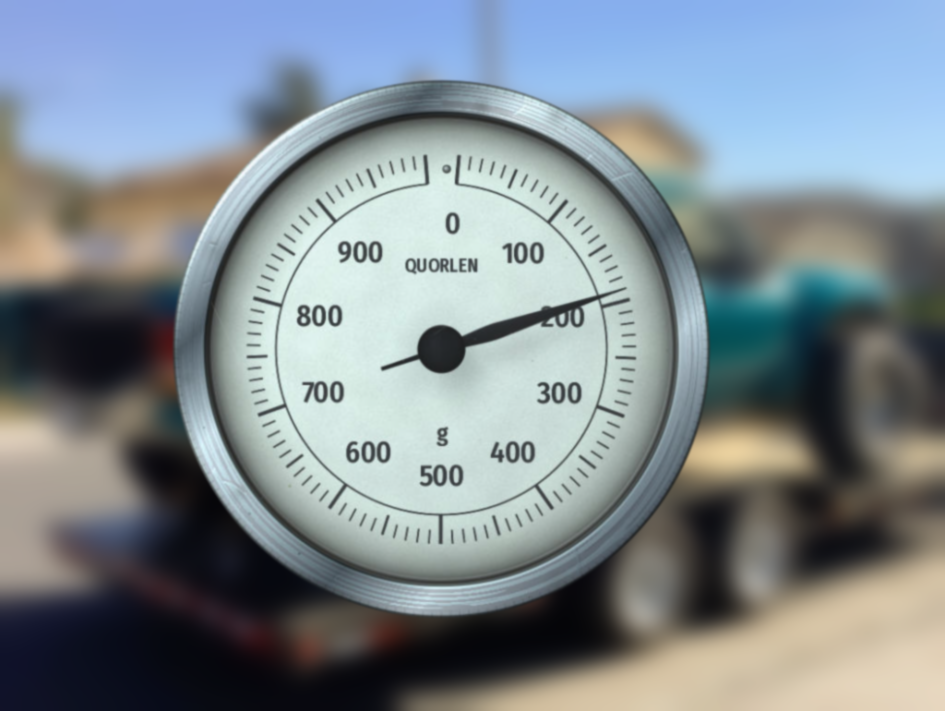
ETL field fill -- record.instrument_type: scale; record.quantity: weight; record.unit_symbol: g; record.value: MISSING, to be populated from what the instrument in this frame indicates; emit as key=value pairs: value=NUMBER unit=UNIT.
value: value=190 unit=g
